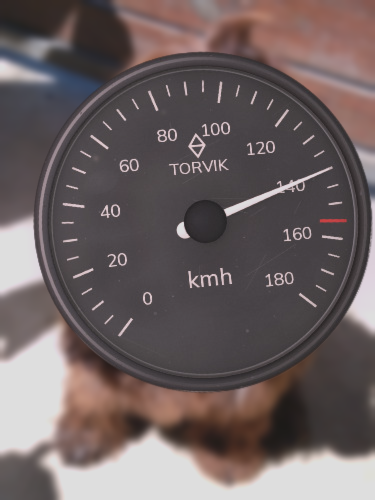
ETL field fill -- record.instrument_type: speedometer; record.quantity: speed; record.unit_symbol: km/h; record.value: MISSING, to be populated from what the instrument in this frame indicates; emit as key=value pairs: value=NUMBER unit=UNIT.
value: value=140 unit=km/h
